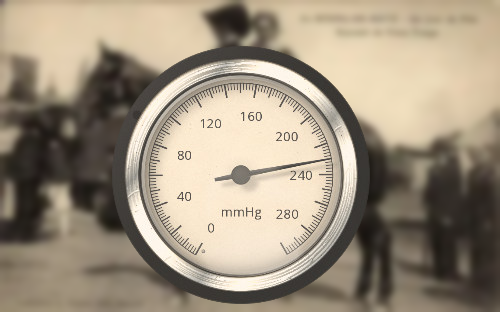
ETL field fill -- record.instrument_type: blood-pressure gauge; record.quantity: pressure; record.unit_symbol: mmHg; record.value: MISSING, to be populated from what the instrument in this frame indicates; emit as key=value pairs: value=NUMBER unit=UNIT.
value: value=230 unit=mmHg
